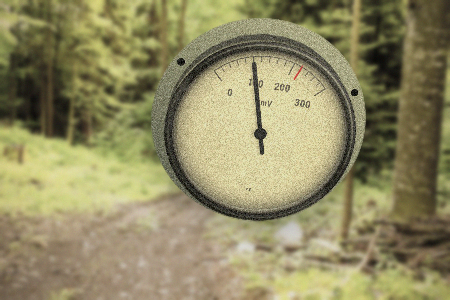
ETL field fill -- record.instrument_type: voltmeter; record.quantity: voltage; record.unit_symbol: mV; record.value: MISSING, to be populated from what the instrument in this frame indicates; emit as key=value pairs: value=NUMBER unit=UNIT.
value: value=100 unit=mV
